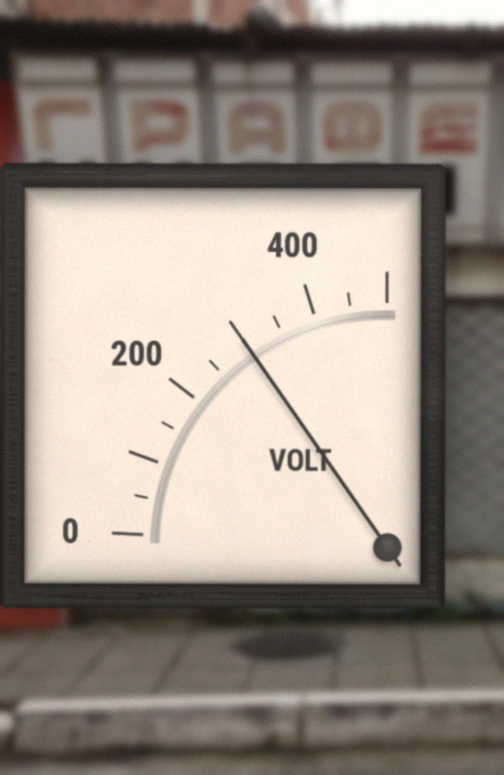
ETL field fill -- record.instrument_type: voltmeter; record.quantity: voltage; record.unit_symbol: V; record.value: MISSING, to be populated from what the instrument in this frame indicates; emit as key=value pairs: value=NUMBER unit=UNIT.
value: value=300 unit=V
